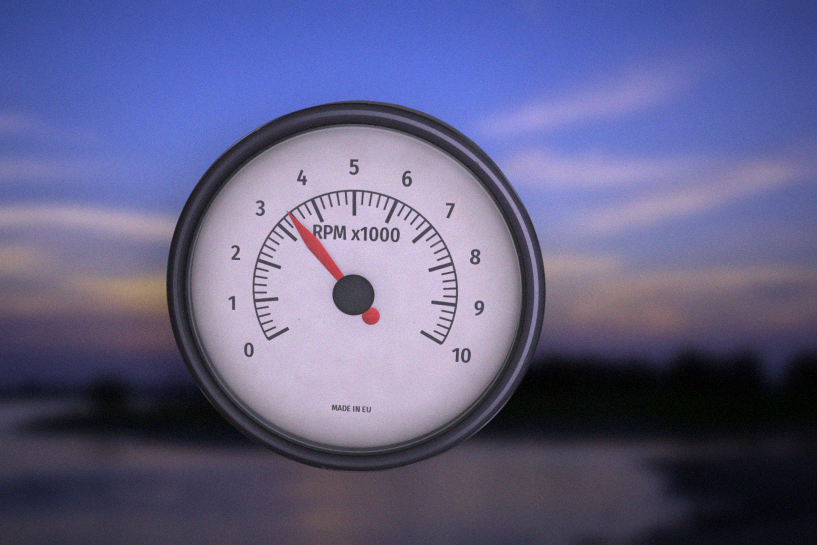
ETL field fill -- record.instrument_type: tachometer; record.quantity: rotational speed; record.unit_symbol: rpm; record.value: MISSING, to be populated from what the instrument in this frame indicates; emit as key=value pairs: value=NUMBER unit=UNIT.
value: value=3400 unit=rpm
